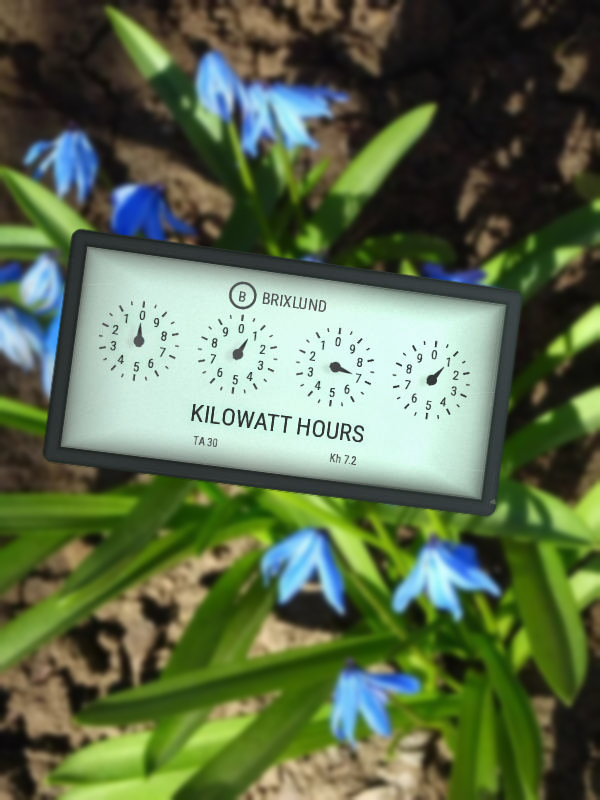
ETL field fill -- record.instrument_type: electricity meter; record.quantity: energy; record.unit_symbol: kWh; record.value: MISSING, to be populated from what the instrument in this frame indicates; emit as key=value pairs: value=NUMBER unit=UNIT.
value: value=71 unit=kWh
